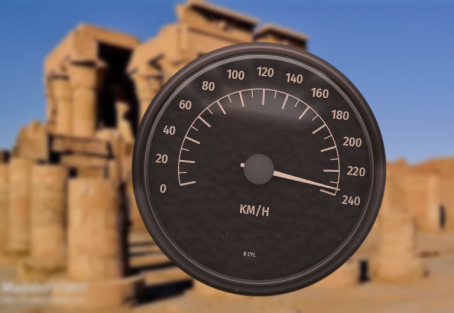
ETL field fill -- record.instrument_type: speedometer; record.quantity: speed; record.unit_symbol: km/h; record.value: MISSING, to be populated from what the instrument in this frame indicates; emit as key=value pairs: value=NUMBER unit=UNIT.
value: value=235 unit=km/h
